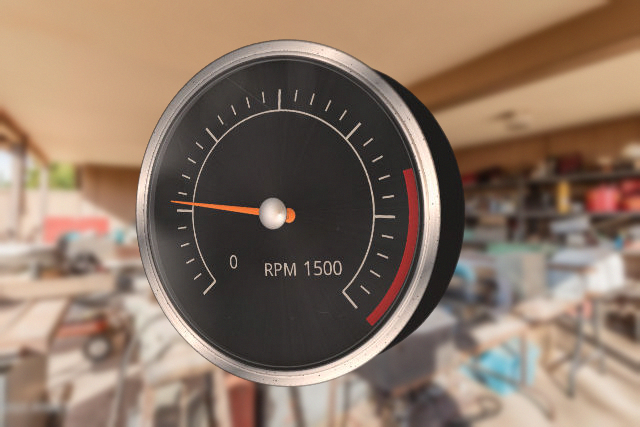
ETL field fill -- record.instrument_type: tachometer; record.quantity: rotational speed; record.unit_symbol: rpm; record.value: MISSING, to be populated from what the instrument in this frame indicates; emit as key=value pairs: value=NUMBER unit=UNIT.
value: value=275 unit=rpm
